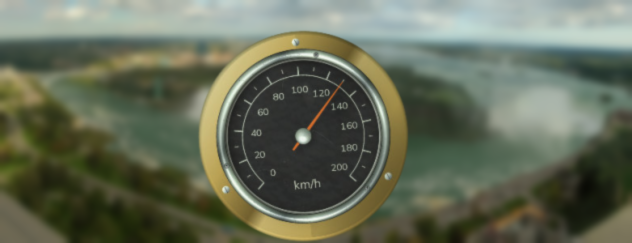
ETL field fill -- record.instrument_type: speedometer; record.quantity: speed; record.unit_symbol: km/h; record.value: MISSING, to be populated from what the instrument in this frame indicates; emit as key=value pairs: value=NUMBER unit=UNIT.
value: value=130 unit=km/h
